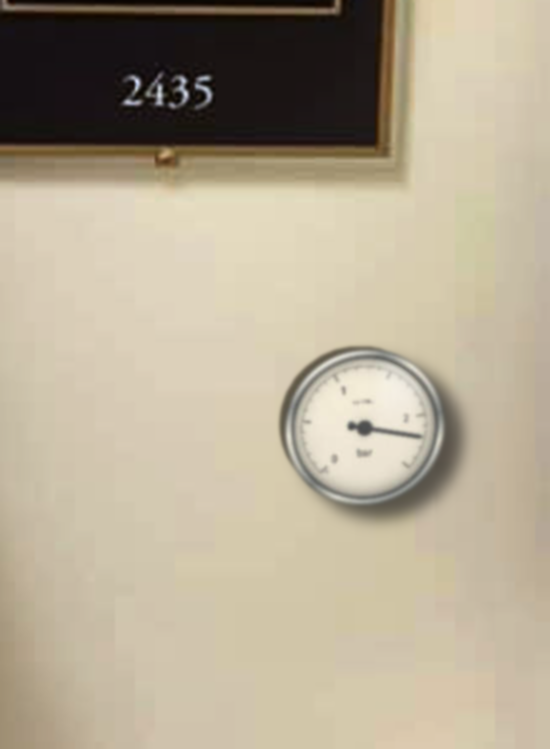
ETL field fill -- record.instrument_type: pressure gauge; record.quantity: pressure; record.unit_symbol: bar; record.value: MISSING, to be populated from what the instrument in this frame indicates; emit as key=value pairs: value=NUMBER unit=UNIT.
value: value=2.2 unit=bar
